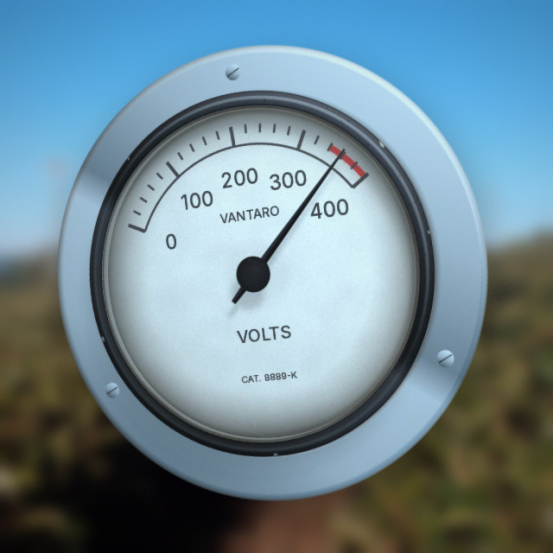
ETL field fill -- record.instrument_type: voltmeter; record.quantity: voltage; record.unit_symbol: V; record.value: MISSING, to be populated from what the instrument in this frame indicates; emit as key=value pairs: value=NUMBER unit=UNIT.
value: value=360 unit=V
